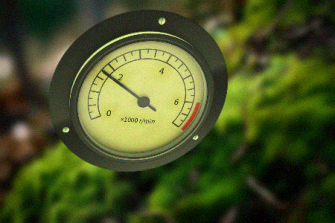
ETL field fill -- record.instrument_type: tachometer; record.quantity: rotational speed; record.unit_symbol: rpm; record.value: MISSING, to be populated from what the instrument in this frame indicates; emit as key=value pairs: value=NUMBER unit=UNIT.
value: value=1750 unit=rpm
